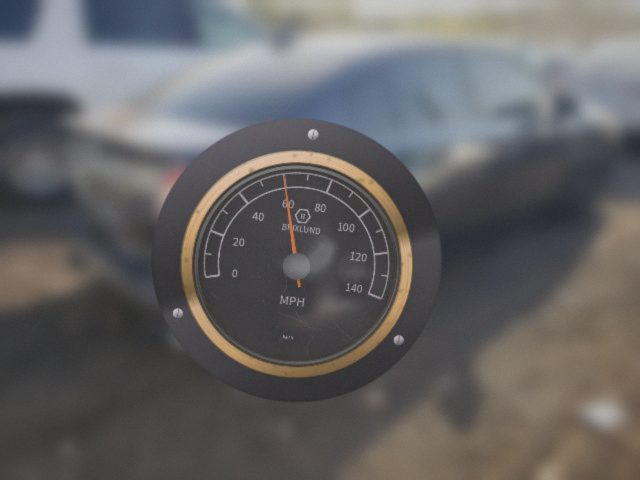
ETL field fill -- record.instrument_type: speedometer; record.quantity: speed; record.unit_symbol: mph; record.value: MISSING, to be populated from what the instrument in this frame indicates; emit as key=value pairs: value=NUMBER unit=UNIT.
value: value=60 unit=mph
